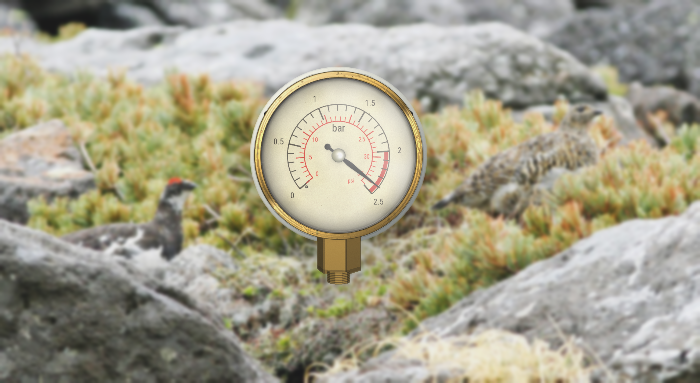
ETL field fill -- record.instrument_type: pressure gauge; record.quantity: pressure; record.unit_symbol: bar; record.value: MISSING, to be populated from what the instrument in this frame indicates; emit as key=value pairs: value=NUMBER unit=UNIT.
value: value=2.4 unit=bar
